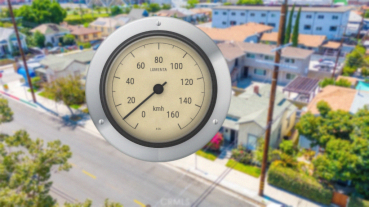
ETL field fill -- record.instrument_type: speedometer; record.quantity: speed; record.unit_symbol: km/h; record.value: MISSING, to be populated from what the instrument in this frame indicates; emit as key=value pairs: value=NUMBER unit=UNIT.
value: value=10 unit=km/h
